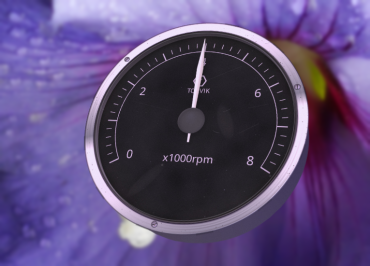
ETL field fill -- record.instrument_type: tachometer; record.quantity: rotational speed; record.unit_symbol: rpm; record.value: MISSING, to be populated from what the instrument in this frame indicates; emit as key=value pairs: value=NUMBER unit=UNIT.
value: value=4000 unit=rpm
